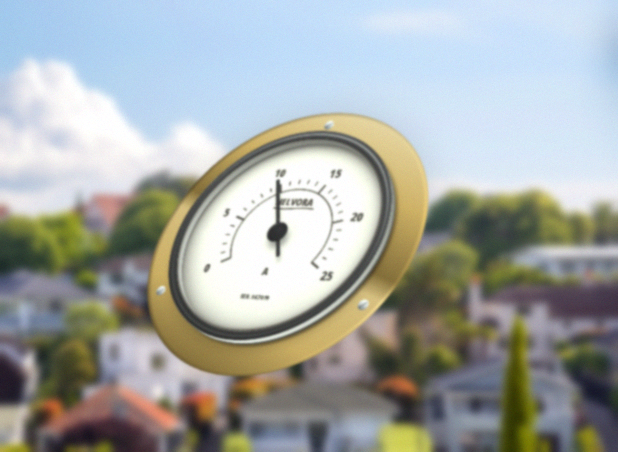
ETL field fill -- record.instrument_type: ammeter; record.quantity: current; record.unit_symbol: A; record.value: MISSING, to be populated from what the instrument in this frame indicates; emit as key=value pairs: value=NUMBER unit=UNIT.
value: value=10 unit=A
